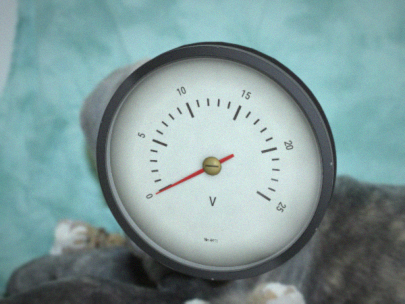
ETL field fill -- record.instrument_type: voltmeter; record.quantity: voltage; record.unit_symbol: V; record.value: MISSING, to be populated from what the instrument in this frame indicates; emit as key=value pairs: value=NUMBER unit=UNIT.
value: value=0 unit=V
